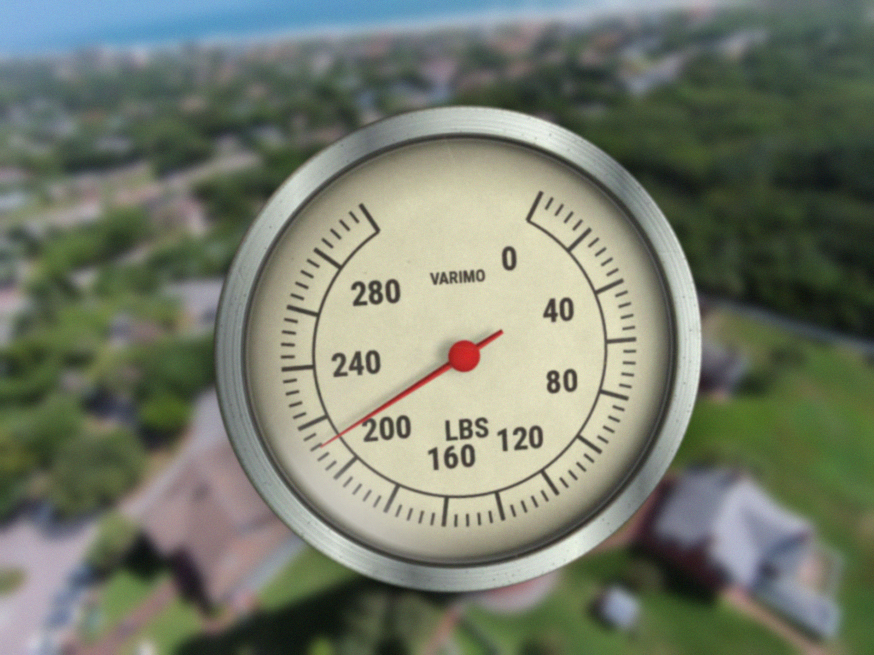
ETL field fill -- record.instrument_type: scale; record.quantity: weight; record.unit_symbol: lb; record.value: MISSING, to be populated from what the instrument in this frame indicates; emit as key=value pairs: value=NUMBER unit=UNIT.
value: value=212 unit=lb
